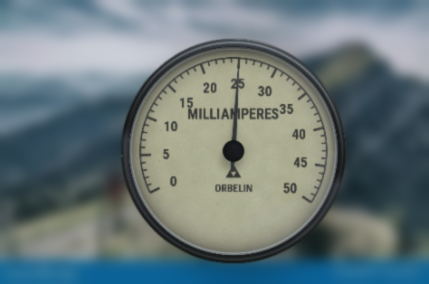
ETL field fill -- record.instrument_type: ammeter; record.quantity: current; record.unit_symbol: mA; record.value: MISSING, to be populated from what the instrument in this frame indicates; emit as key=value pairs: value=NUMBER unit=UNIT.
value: value=25 unit=mA
